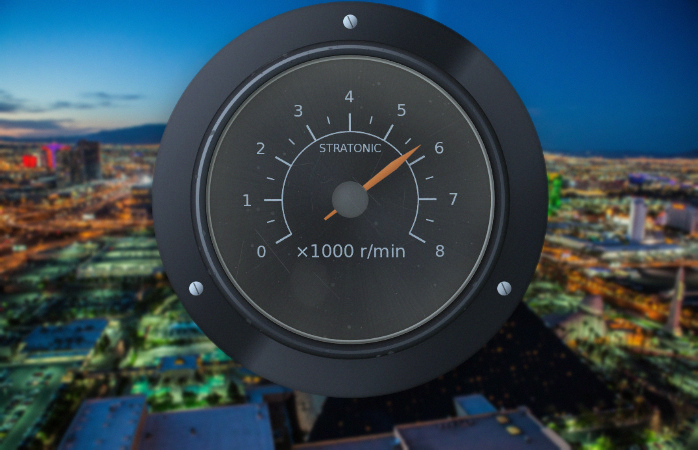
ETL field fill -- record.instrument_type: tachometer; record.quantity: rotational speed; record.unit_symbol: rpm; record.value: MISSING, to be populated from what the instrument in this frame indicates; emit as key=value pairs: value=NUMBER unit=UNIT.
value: value=5750 unit=rpm
